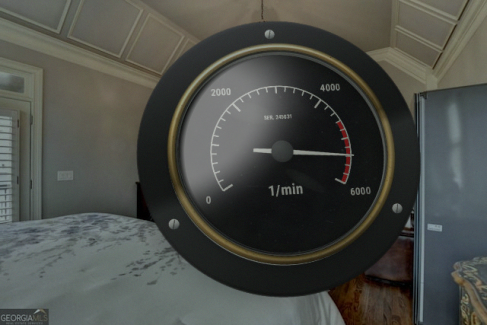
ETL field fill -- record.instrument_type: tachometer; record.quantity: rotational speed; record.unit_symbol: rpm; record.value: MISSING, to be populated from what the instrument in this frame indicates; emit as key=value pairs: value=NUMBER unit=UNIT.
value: value=5400 unit=rpm
